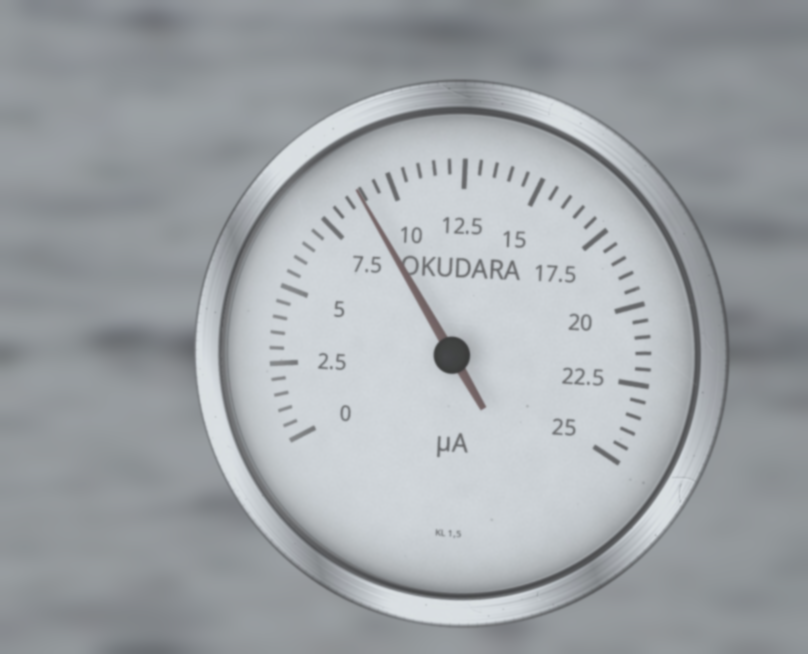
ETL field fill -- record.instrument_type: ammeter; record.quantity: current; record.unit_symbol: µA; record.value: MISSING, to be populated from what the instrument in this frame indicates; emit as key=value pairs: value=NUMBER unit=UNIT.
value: value=9 unit=µA
